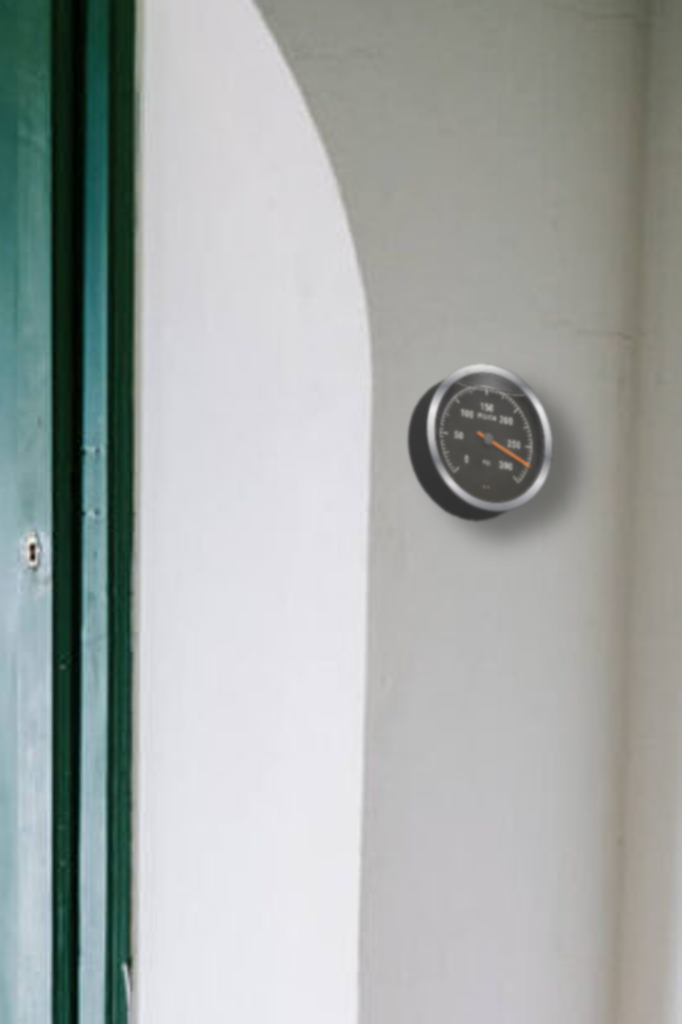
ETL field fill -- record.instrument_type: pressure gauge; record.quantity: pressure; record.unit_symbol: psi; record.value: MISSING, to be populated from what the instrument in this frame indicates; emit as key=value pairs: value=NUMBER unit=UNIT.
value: value=275 unit=psi
